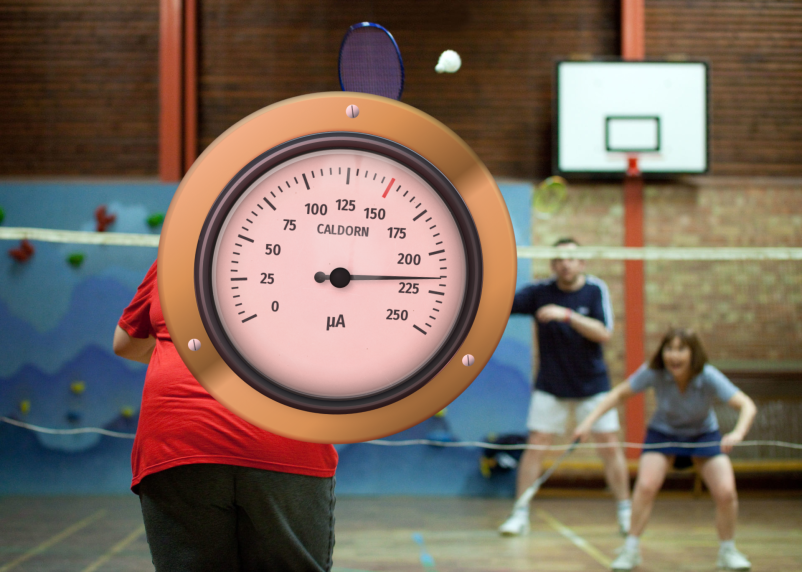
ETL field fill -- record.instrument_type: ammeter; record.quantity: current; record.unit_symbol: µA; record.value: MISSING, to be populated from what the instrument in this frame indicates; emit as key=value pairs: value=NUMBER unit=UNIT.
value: value=215 unit=µA
